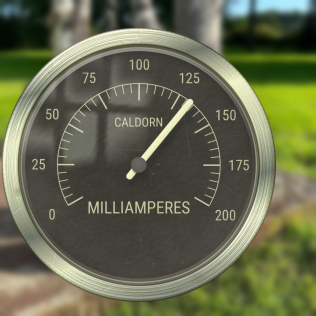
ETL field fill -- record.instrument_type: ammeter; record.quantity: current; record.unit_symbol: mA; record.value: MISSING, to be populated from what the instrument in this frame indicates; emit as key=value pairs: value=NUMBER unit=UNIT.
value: value=132.5 unit=mA
